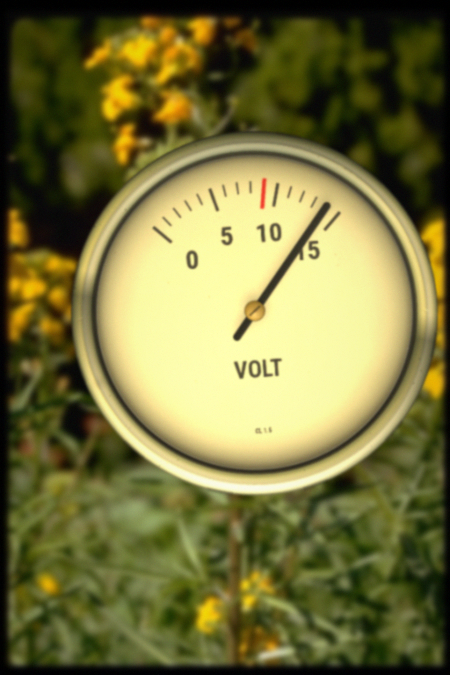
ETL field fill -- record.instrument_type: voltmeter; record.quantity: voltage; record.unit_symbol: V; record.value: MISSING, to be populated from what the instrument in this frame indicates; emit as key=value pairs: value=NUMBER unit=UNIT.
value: value=14 unit=V
